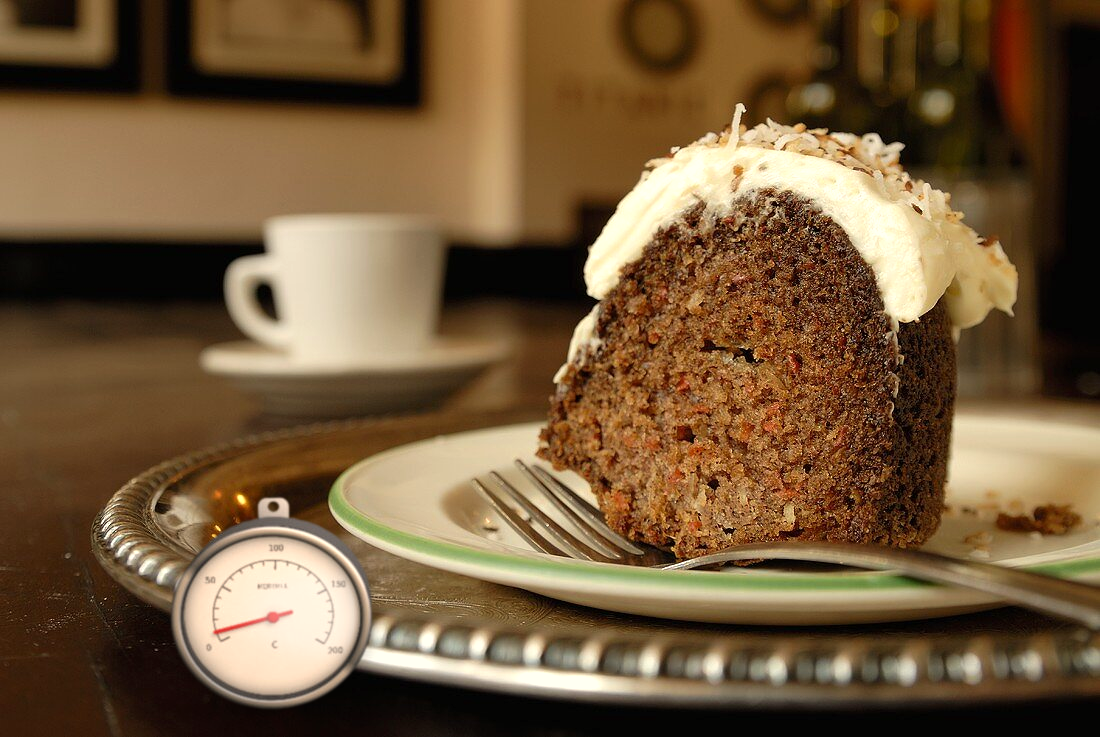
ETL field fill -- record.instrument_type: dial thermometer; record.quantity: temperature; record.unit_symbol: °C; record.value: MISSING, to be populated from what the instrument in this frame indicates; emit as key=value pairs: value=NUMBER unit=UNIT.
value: value=10 unit=°C
